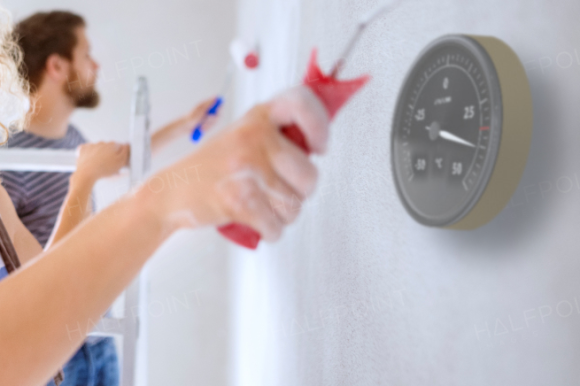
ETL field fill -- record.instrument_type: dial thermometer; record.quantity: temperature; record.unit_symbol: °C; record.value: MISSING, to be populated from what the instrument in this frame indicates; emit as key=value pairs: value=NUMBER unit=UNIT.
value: value=37.5 unit=°C
